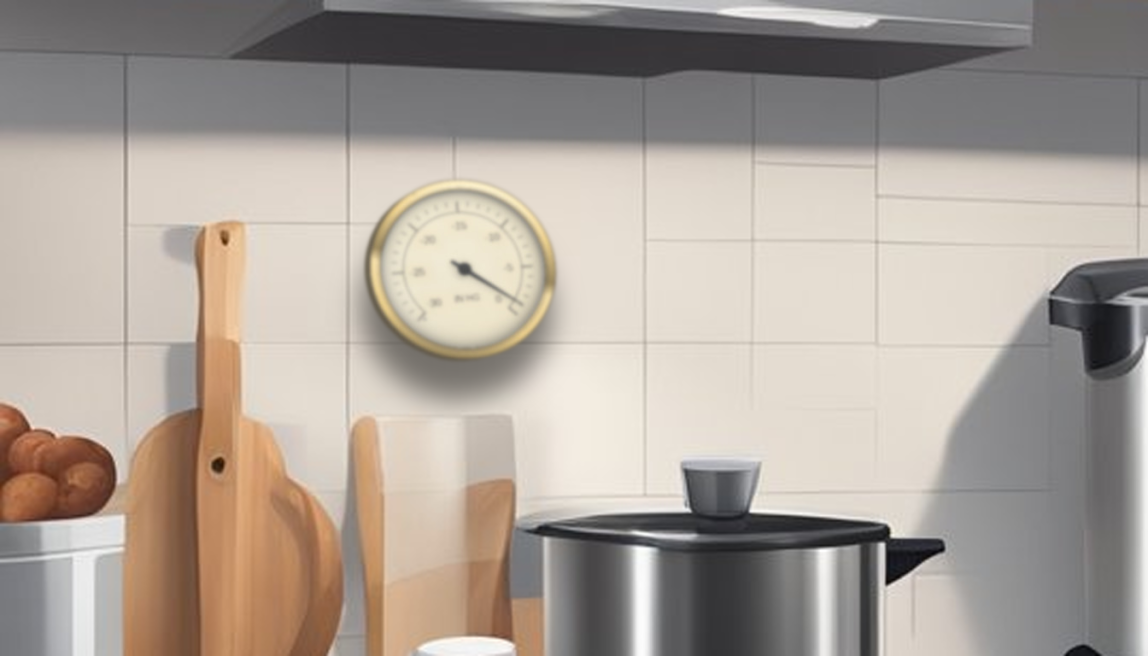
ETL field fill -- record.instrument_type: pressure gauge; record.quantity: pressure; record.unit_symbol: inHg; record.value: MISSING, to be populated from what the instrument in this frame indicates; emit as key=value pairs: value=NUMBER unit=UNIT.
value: value=-1 unit=inHg
